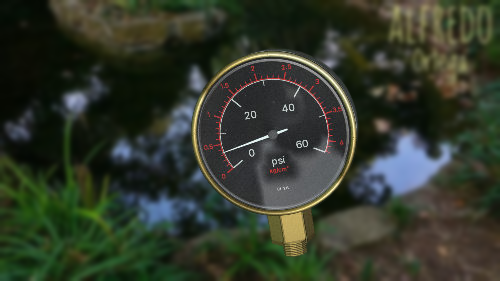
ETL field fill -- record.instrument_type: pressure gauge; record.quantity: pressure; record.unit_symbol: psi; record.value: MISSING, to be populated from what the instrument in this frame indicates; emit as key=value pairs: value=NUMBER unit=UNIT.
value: value=5 unit=psi
